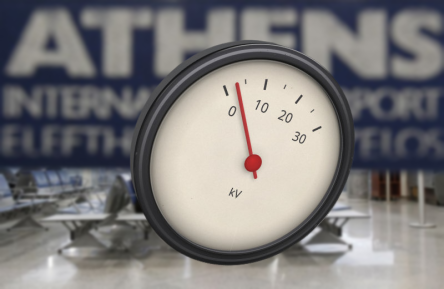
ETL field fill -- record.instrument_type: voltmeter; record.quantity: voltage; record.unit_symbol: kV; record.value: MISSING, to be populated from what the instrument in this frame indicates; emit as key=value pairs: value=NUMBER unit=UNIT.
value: value=2.5 unit=kV
